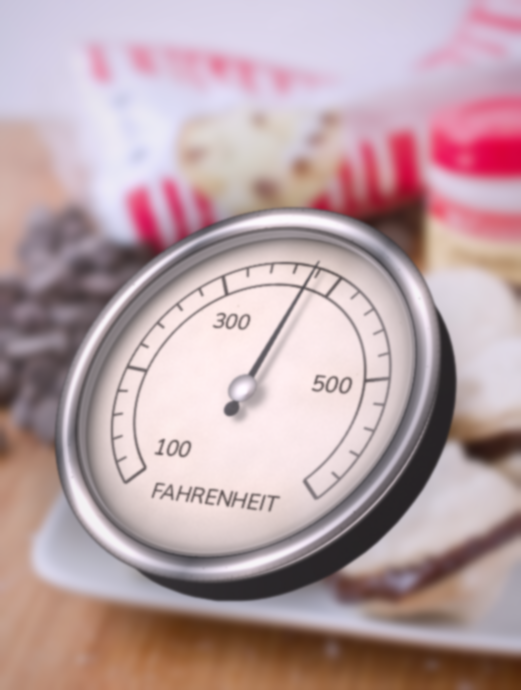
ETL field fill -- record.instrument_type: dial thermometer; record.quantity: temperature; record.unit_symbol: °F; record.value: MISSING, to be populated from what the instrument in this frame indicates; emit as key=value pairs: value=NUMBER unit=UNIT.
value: value=380 unit=°F
